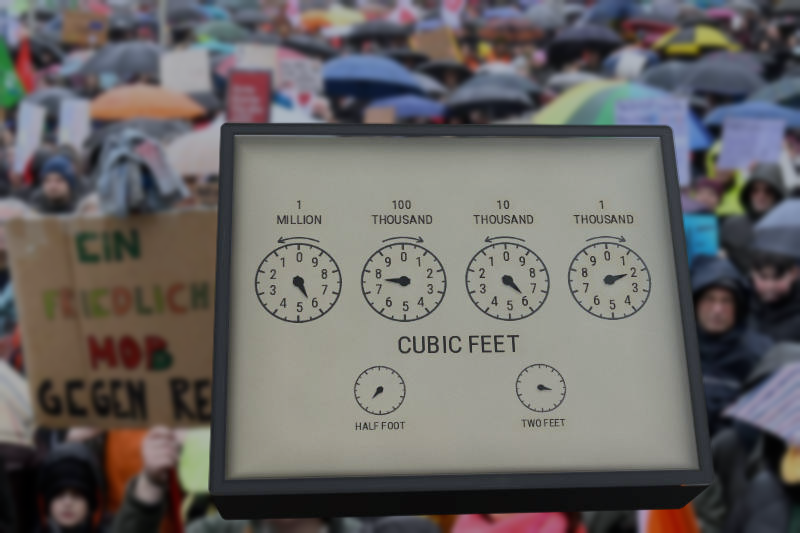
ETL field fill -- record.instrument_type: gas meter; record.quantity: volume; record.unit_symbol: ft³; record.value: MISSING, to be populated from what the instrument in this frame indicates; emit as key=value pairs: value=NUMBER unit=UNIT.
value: value=576200 unit=ft³
